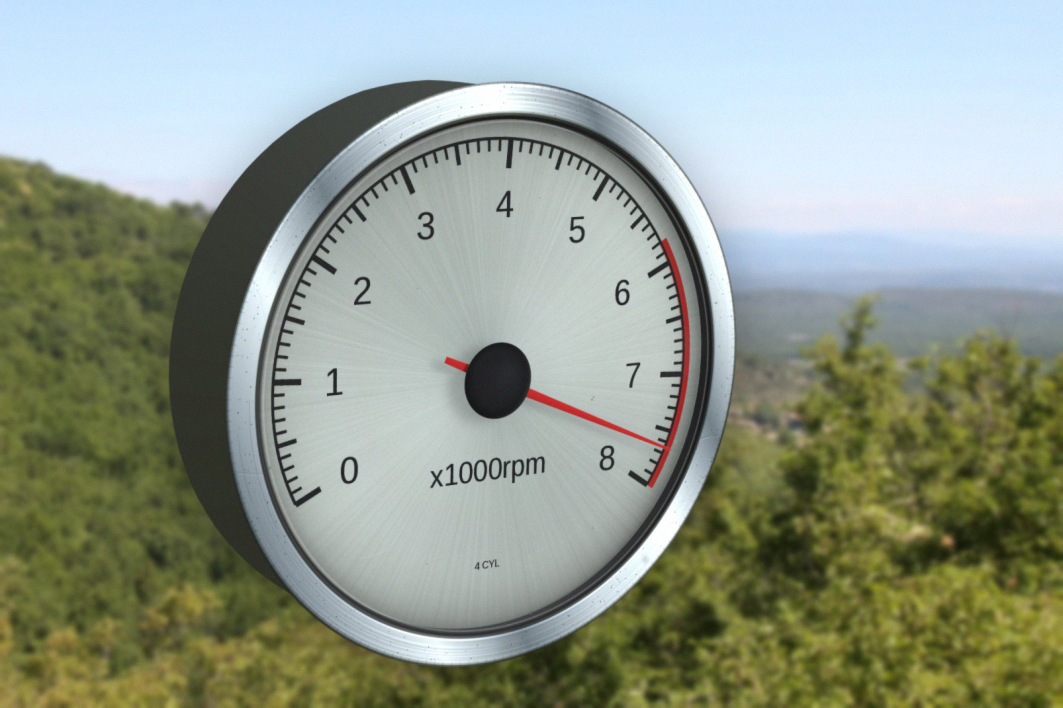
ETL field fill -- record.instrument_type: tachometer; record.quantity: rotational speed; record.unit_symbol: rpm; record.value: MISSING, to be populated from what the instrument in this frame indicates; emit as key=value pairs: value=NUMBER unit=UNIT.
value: value=7650 unit=rpm
